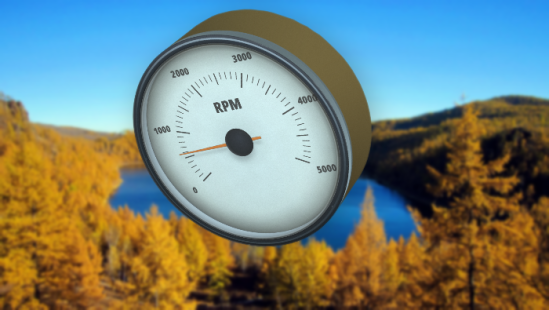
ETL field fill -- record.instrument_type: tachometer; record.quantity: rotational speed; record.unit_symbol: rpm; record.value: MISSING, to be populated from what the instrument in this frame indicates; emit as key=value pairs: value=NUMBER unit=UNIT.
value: value=600 unit=rpm
